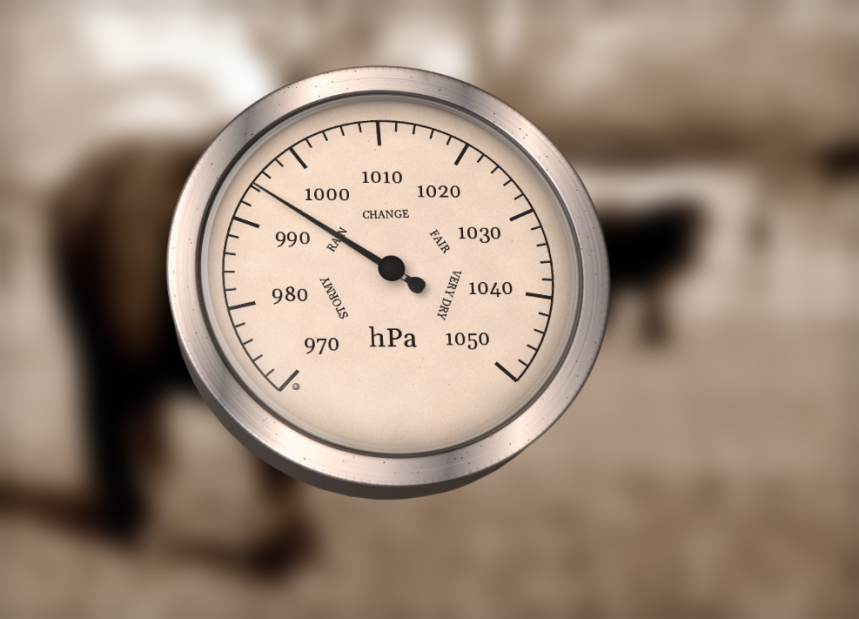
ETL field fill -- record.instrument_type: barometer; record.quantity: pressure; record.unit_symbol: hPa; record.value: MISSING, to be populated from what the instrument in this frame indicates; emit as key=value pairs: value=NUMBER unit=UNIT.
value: value=994 unit=hPa
